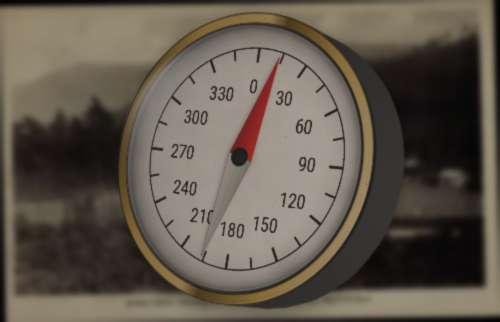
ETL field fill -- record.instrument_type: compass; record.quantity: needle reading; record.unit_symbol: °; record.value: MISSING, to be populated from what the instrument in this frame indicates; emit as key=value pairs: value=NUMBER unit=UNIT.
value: value=15 unit=°
